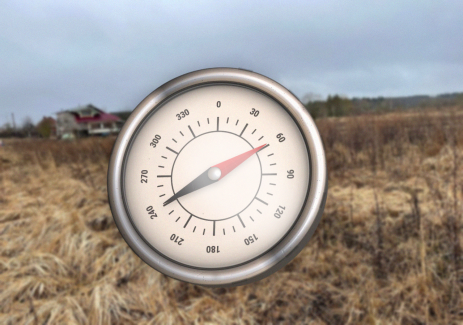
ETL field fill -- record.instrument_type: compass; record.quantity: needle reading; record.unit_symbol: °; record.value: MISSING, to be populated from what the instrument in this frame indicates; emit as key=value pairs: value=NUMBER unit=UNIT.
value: value=60 unit=°
